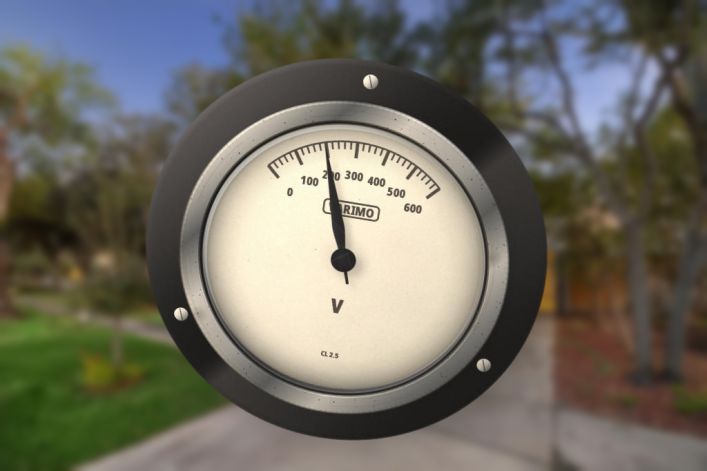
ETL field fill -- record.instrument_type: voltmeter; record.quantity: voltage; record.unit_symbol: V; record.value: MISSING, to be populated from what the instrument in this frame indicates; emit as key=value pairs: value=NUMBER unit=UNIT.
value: value=200 unit=V
